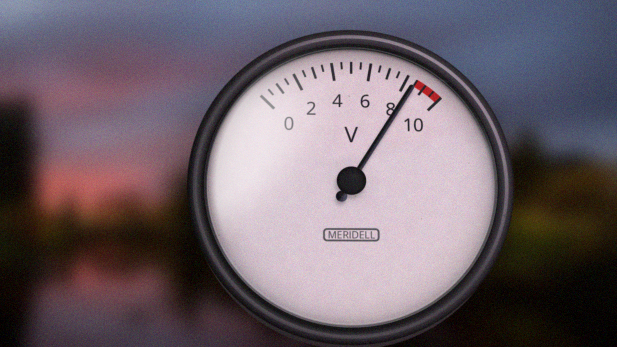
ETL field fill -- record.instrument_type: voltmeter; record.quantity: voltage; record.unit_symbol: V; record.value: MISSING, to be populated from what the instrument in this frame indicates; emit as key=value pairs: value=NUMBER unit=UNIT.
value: value=8.5 unit=V
